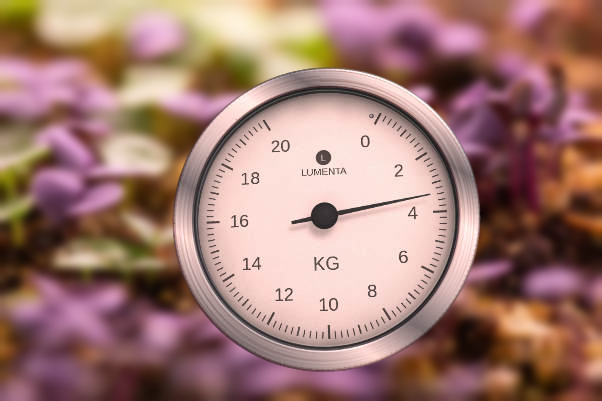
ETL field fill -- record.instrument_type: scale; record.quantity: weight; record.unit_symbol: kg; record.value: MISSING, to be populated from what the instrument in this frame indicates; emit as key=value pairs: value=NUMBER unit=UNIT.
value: value=3.4 unit=kg
